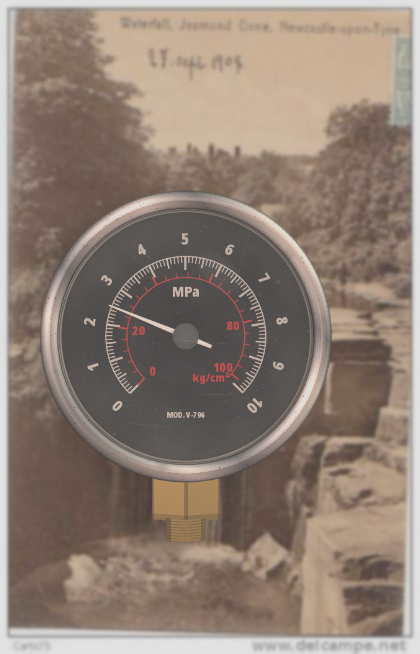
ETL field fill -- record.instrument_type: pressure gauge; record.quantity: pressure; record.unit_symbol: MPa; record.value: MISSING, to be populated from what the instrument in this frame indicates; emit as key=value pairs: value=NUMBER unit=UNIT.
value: value=2.5 unit=MPa
